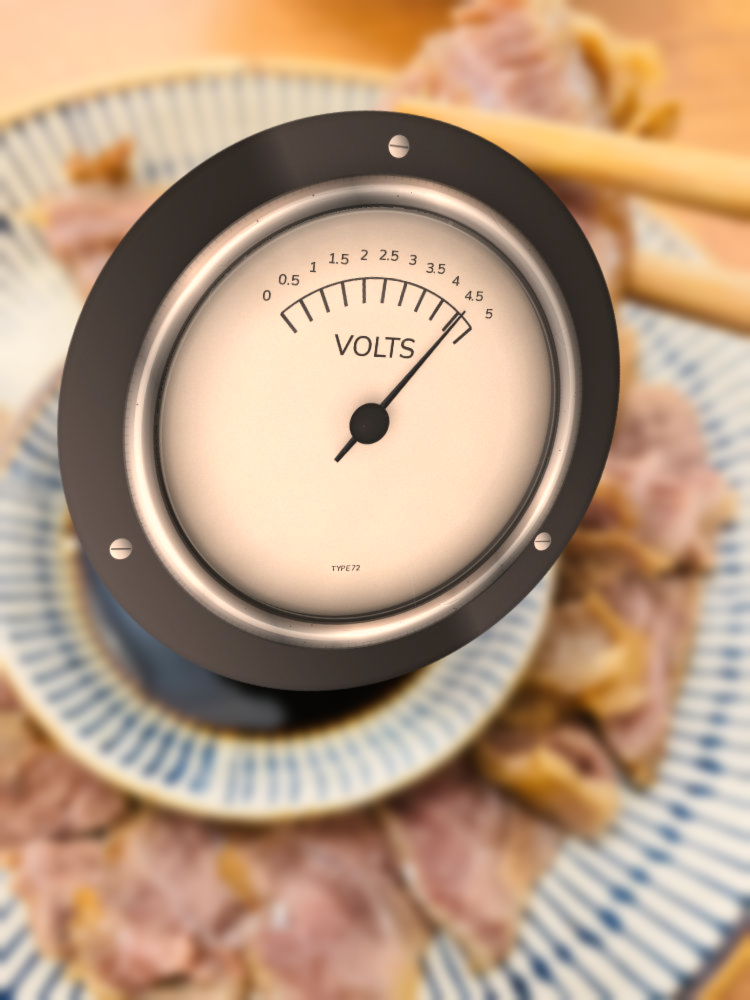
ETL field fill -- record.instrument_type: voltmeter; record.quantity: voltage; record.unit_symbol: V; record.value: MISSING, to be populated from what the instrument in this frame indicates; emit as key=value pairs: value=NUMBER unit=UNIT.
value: value=4.5 unit=V
